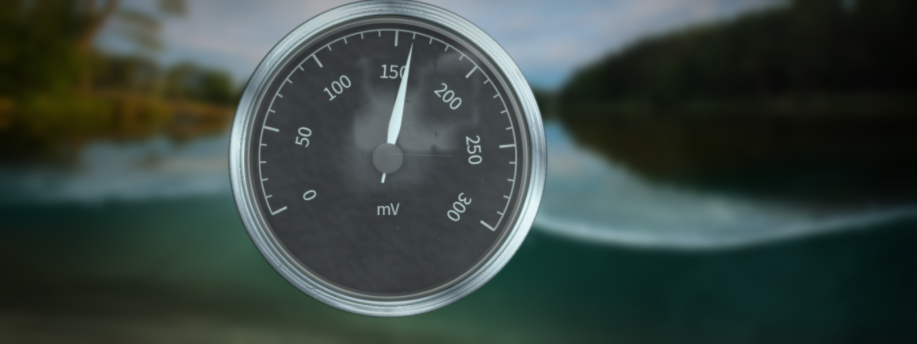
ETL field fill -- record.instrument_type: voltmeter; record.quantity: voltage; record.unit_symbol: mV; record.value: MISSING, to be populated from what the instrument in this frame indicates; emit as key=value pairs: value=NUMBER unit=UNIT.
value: value=160 unit=mV
